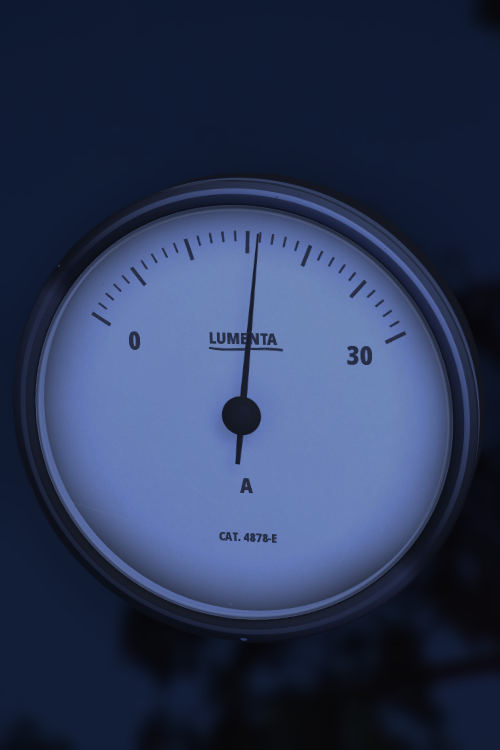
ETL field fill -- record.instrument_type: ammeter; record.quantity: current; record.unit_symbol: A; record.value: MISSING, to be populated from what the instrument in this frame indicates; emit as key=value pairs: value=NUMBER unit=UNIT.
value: value=16 unit=A
